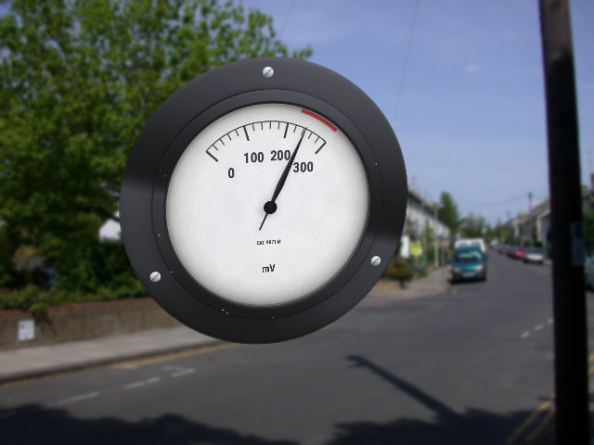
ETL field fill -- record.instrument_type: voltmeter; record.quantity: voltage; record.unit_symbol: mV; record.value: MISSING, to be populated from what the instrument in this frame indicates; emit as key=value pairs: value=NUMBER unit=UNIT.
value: value=240 unit=mV
